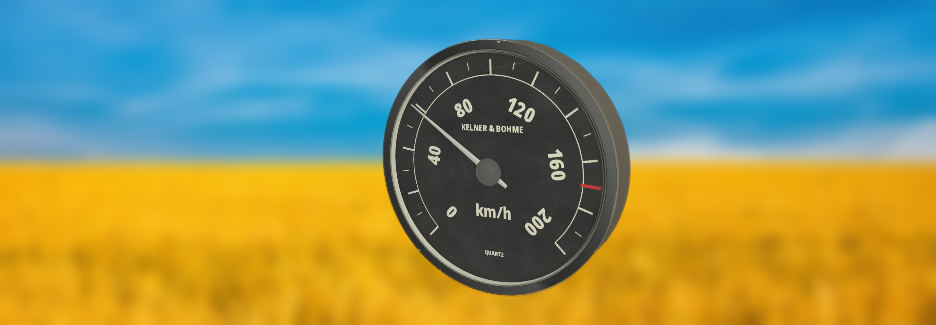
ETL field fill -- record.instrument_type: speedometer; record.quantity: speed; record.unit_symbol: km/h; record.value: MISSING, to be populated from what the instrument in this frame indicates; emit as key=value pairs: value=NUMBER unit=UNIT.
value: value=60 unit=km/h
